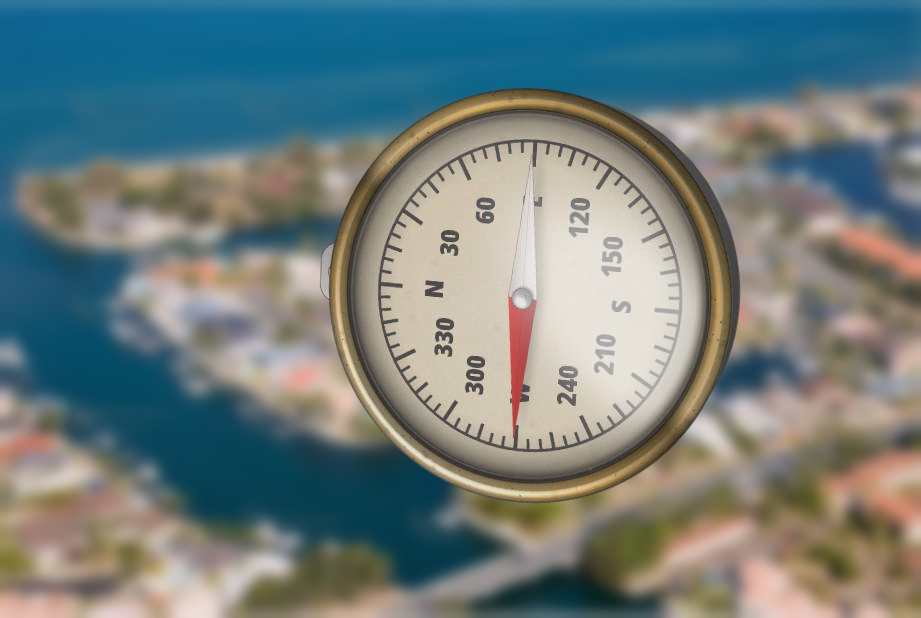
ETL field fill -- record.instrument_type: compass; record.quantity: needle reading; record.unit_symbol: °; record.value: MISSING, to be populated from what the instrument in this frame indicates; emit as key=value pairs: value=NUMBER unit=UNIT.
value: value=270 unit=°
